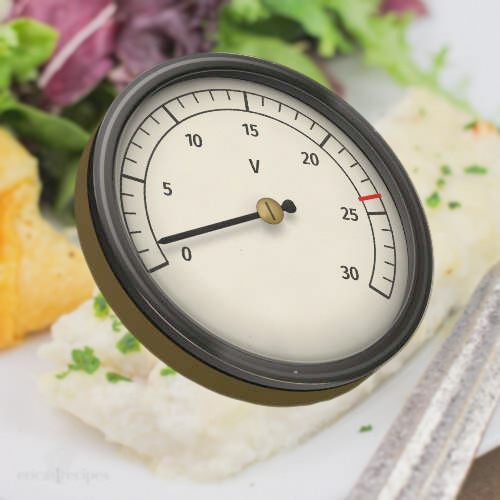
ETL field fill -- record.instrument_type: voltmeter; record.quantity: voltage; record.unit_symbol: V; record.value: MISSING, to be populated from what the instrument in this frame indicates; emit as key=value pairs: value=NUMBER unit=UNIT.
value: value=1 unit=V
